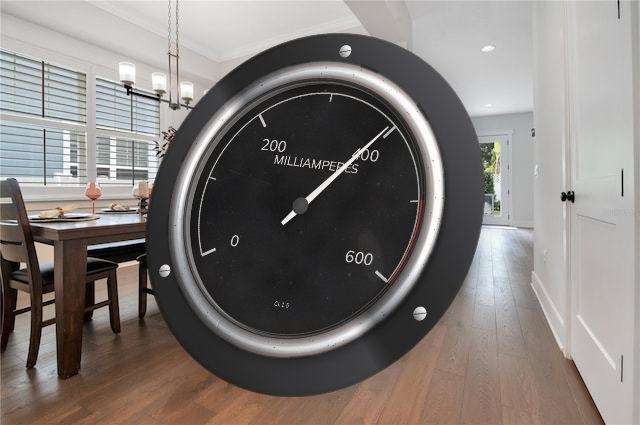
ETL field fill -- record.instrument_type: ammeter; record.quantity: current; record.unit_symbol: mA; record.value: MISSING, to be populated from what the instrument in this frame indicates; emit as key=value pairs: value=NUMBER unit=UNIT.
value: value=400 unit=mA
